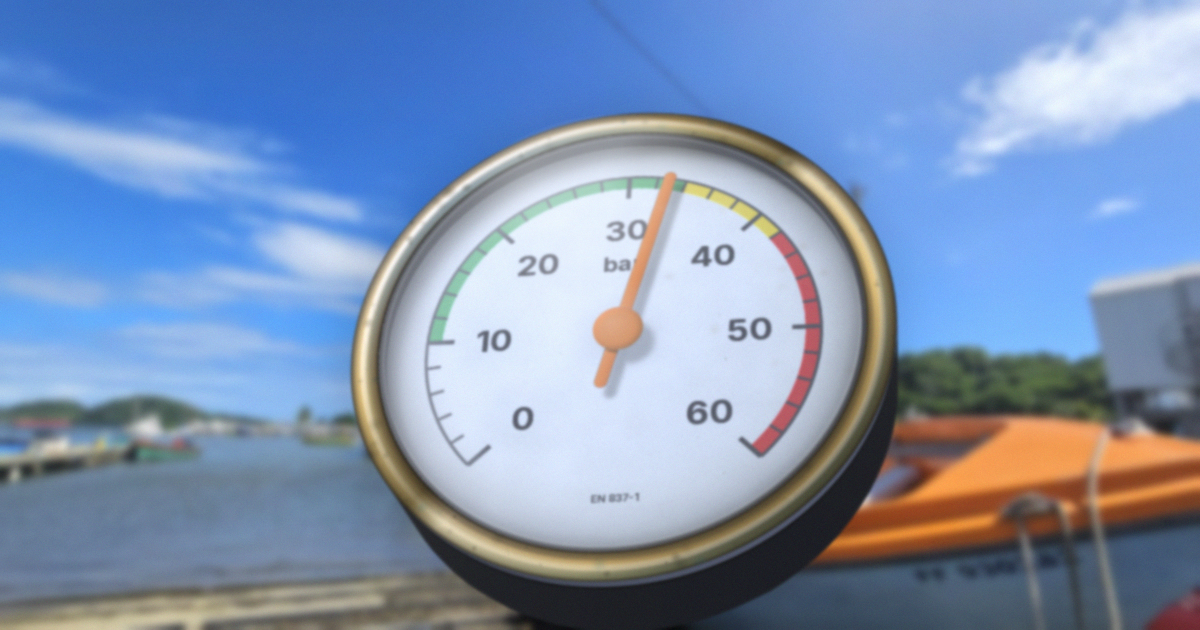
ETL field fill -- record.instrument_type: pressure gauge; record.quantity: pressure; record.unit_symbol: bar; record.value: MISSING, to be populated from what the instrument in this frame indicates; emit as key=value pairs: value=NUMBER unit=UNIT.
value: value=33 unit=bar
